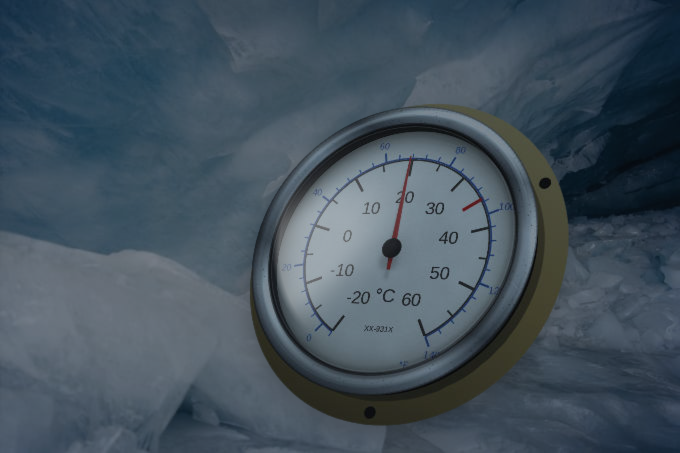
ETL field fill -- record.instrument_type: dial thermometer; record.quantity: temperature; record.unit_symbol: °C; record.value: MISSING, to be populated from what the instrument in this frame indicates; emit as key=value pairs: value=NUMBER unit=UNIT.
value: value=20 unit=°C
